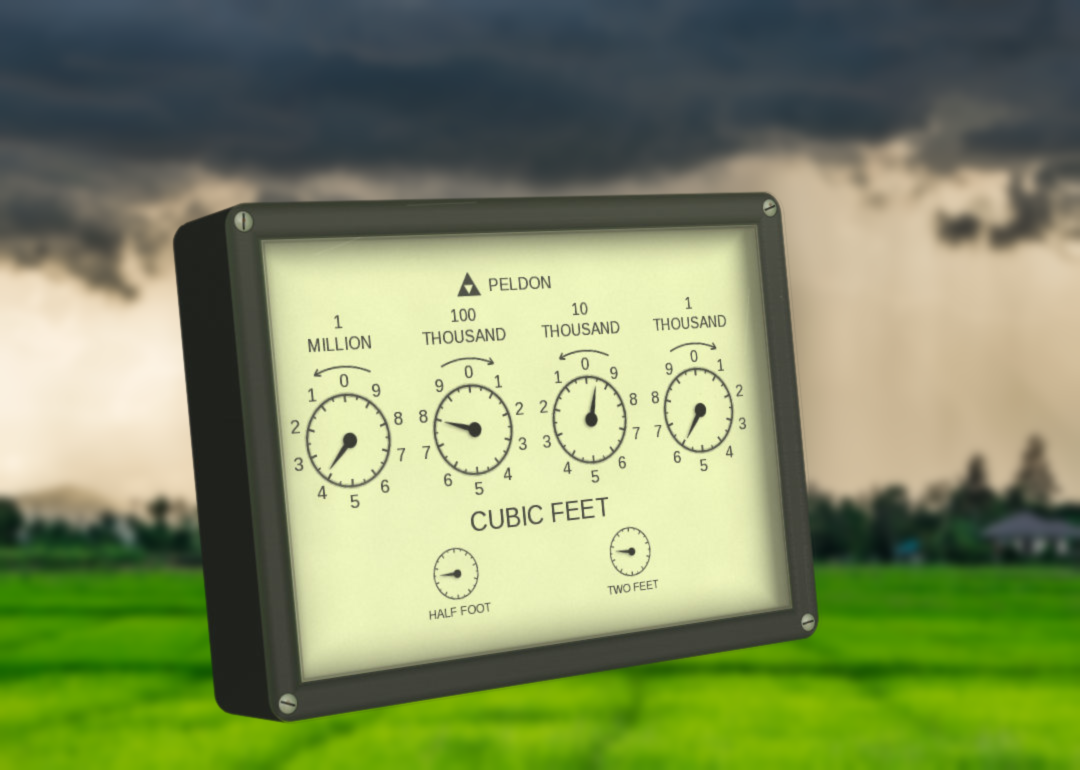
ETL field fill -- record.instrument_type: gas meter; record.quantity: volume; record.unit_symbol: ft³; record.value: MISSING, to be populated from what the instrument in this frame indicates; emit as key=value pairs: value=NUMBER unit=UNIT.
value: value=379600 unit=ft³
